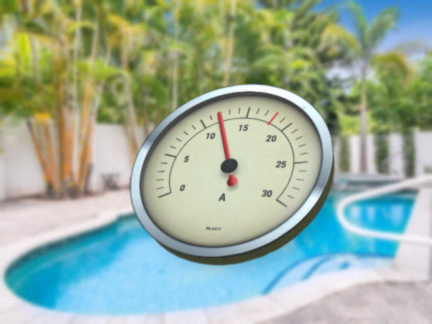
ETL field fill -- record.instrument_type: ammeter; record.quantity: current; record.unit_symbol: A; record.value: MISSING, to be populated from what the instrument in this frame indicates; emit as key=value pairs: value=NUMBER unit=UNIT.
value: value=12 unit=A
